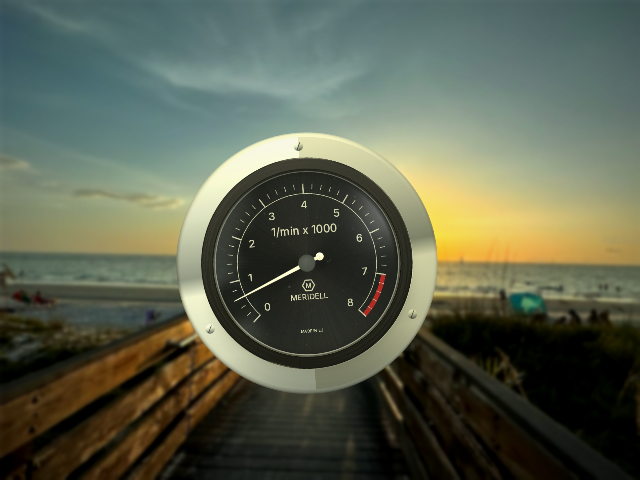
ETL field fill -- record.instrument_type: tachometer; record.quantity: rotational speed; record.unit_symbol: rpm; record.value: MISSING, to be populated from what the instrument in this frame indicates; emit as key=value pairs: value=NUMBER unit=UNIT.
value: value=600 unit=rpm
